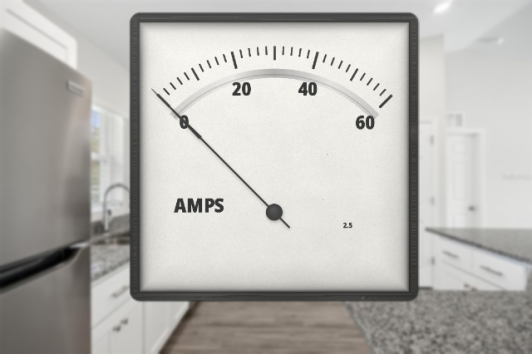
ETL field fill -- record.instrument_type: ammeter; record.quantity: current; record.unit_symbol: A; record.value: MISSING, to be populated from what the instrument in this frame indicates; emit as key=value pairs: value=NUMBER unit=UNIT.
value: value=0 unit=A
